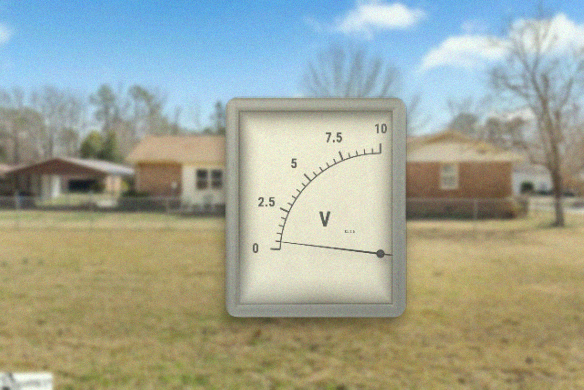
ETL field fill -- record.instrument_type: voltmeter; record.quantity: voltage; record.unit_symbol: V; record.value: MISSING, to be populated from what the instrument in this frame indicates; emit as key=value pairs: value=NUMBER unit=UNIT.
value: value=0.5 unit=V
